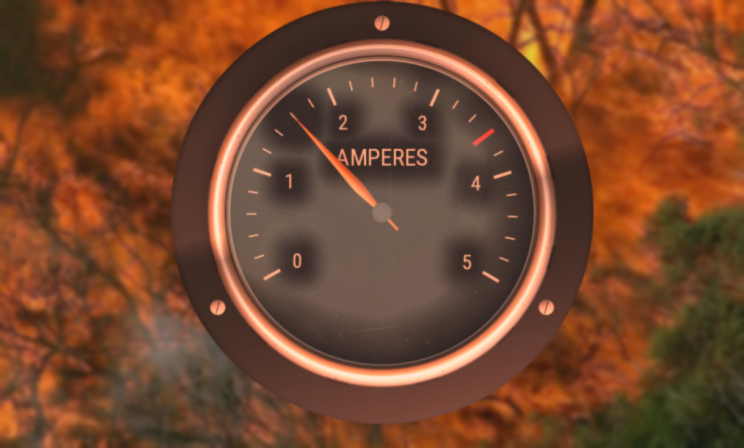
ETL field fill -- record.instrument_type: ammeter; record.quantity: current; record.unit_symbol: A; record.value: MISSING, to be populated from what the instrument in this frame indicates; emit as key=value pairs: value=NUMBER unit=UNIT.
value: value=1.6 unit=A
